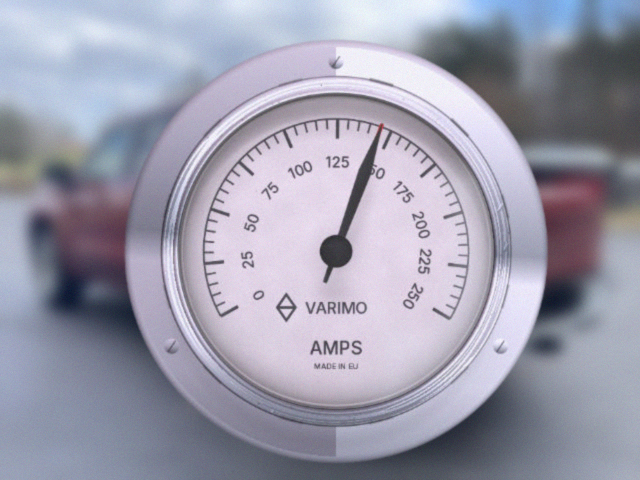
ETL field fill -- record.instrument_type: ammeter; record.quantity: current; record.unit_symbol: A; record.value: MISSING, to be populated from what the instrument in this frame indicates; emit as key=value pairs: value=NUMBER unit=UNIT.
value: value=145 unit=A
